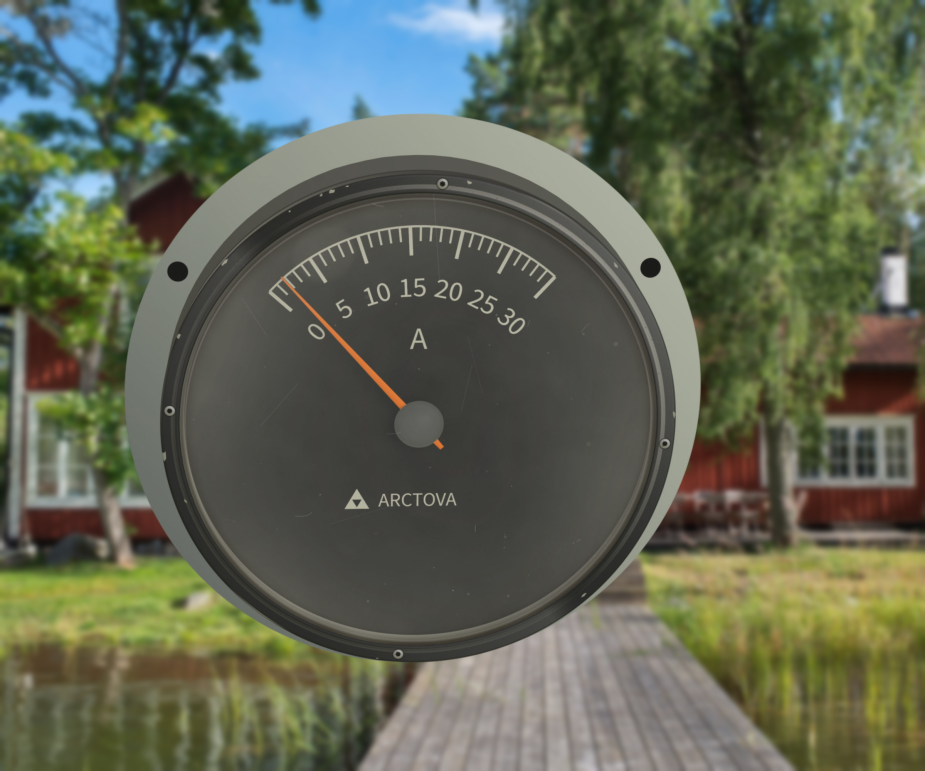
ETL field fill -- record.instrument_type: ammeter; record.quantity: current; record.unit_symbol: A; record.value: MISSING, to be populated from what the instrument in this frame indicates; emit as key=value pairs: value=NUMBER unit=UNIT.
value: value=2 unit=A
